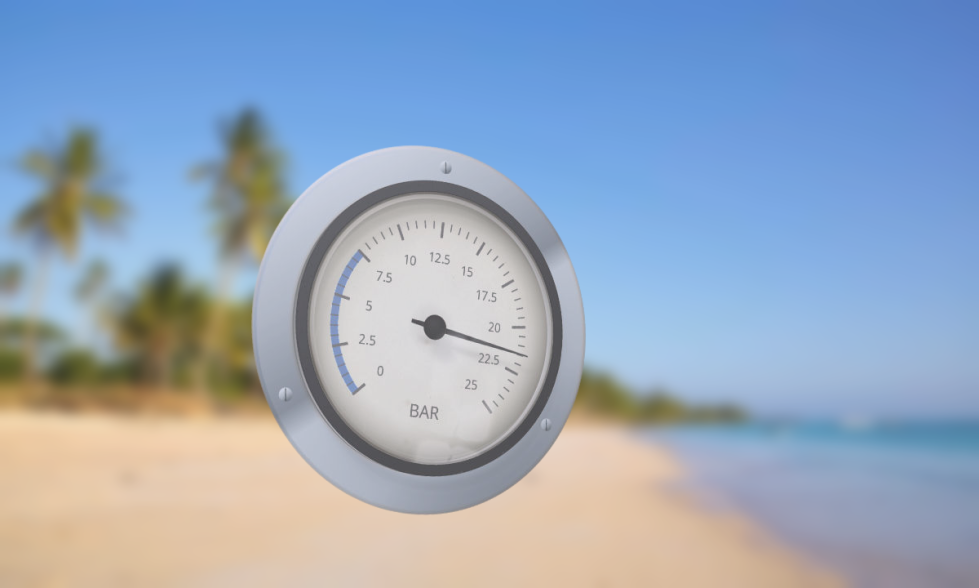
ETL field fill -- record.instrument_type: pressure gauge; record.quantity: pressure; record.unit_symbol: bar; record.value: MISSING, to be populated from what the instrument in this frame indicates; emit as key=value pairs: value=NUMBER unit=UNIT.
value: value=21.5 unit=bar
